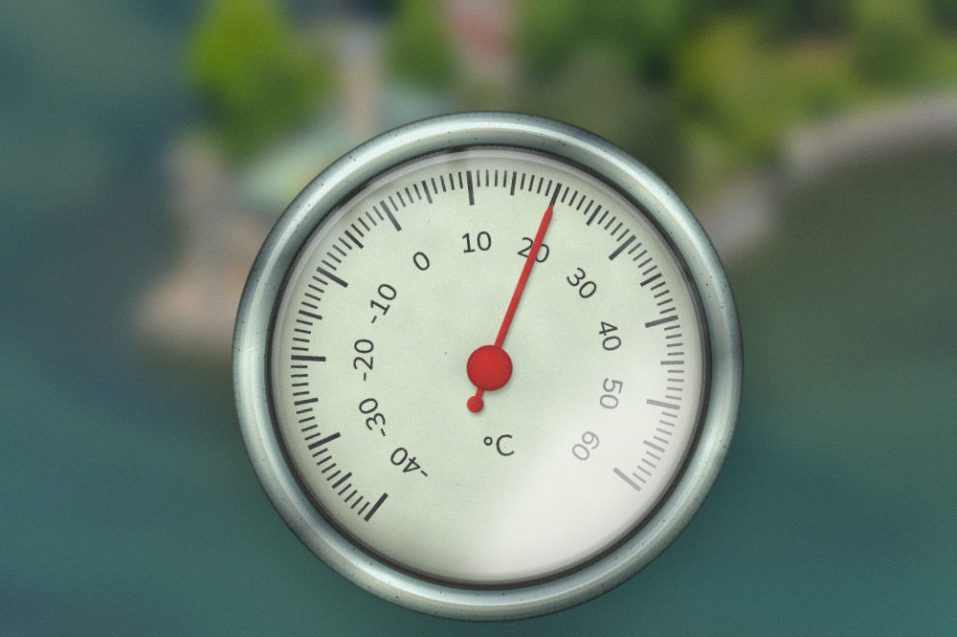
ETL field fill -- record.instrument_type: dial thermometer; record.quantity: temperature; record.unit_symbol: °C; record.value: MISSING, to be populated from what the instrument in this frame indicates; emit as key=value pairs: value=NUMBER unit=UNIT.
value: value=20 unit=°C
